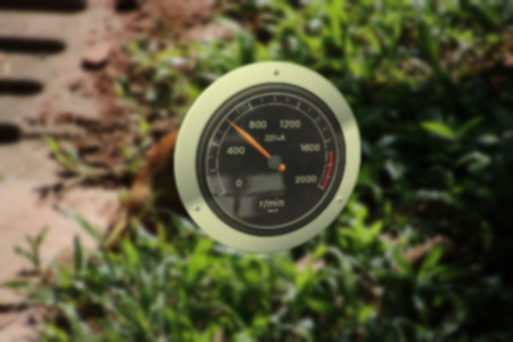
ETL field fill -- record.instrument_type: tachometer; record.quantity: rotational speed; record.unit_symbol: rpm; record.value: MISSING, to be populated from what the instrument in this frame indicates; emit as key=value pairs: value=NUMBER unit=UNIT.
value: value=600 unit=rpm
